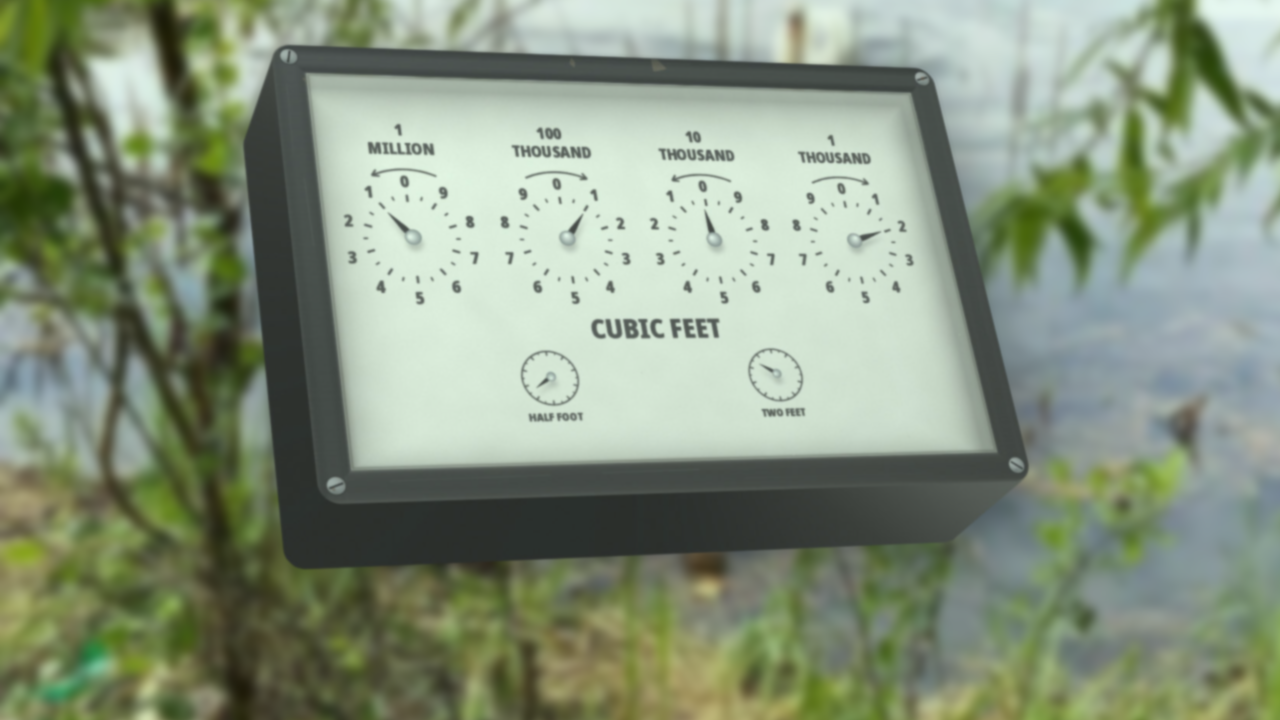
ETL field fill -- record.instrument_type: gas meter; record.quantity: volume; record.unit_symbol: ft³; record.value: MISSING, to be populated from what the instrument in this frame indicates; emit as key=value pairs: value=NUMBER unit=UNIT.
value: value=110200 unit=ft³
